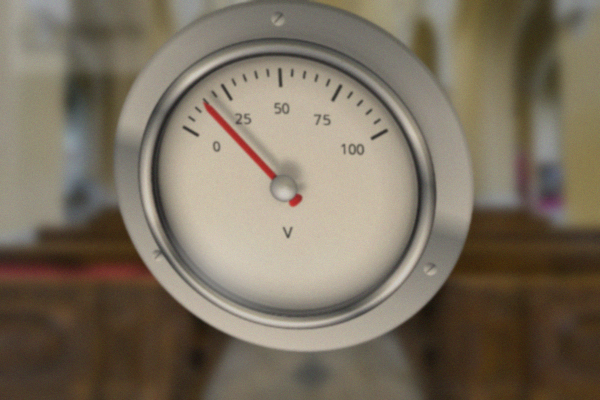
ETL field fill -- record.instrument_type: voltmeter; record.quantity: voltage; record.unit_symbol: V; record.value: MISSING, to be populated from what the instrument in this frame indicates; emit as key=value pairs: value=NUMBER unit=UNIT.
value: value=15 unit=V
